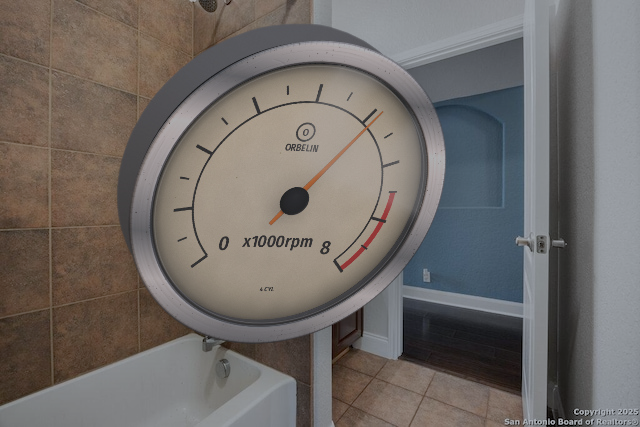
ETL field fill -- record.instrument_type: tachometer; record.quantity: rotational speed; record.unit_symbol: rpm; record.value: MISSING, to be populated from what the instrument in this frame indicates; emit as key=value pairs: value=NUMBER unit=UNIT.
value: value=5000 unit=rpm
